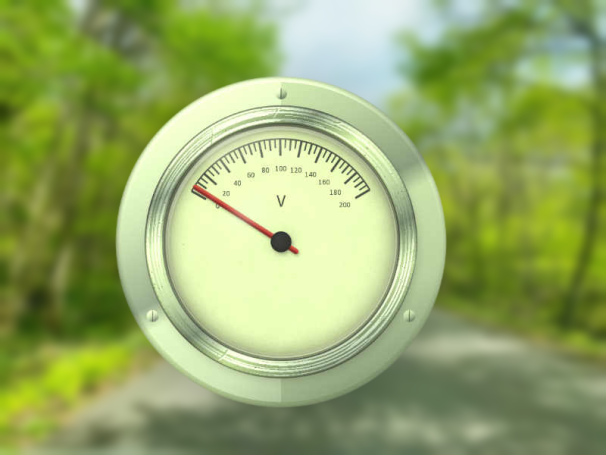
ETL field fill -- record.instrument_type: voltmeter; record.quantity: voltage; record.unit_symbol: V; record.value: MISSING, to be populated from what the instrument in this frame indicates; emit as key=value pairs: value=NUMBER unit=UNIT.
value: value=5 unit=V
